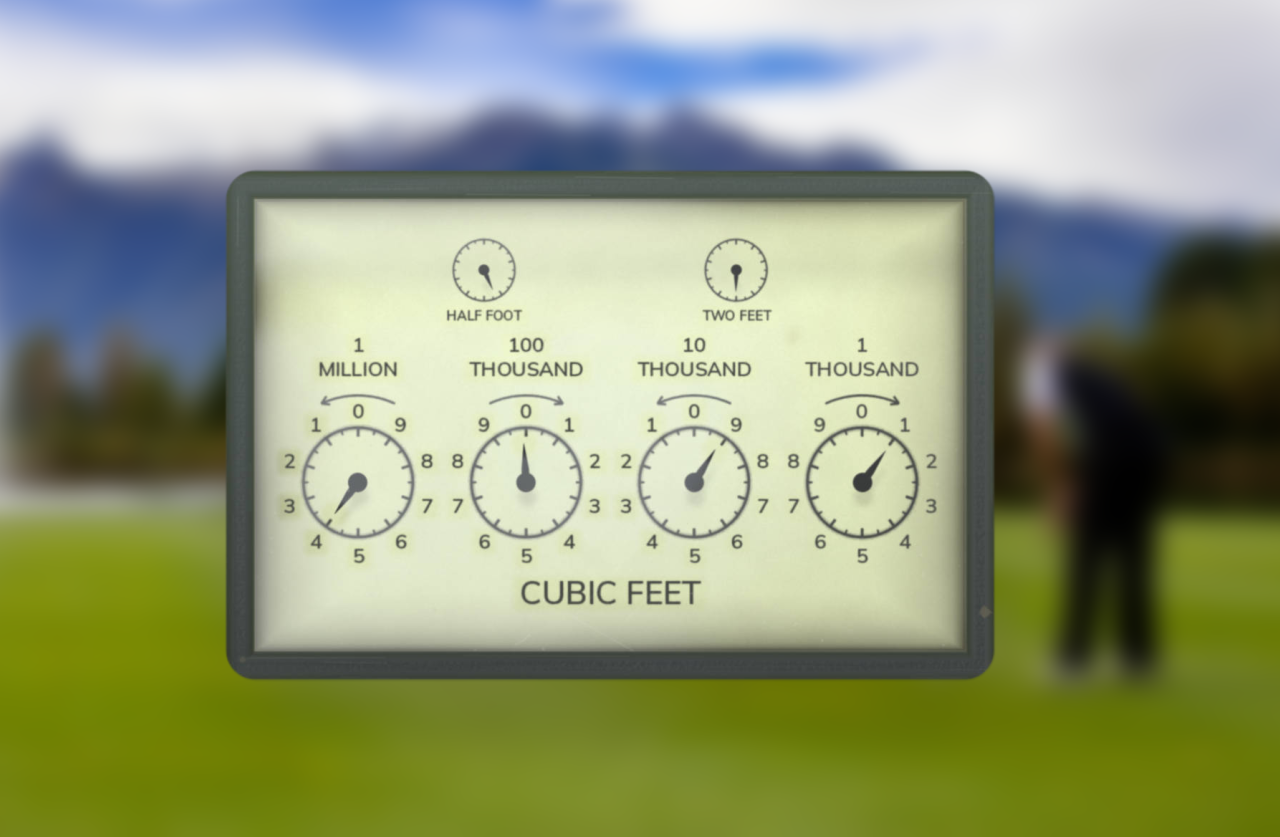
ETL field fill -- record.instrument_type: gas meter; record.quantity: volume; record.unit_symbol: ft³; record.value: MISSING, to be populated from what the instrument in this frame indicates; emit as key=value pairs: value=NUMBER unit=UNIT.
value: value=399100 unit=ft³
